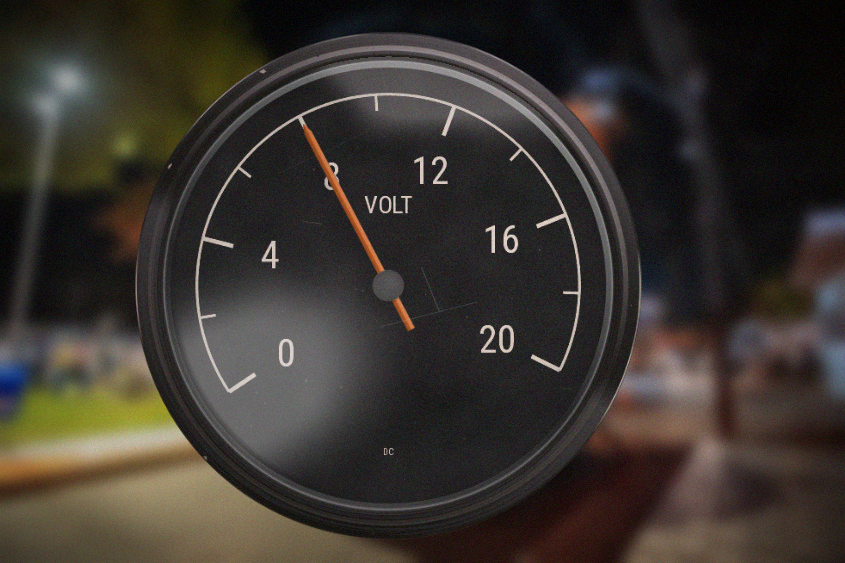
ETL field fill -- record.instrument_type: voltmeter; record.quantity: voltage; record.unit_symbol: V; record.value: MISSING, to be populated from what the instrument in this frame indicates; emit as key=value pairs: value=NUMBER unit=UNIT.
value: value=8 unit=V
